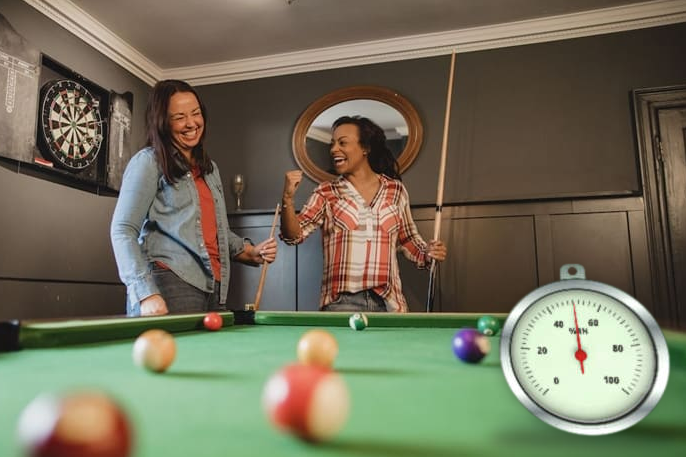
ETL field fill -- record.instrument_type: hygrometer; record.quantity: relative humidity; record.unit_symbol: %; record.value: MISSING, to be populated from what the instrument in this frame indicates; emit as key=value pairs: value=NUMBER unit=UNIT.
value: value=50 unit=%
